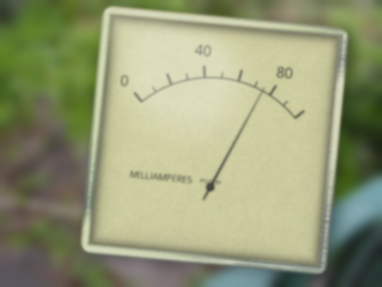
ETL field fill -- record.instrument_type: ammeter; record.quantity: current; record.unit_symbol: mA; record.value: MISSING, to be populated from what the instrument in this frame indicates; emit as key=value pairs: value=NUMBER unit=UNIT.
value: value=75 unit=mA
